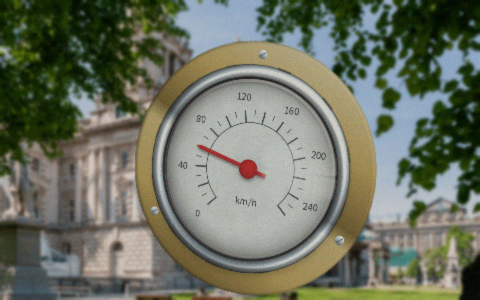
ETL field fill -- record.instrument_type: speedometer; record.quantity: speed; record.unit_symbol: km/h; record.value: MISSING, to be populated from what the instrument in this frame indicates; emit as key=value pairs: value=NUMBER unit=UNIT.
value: value=60 unit=km/h
